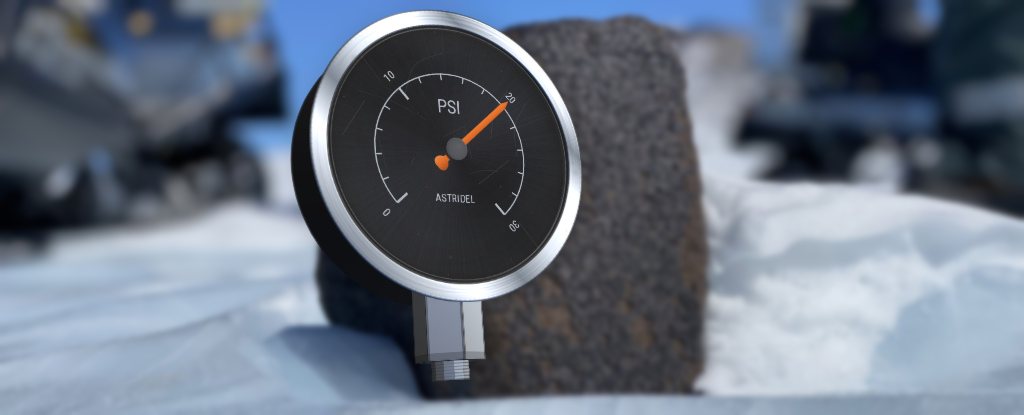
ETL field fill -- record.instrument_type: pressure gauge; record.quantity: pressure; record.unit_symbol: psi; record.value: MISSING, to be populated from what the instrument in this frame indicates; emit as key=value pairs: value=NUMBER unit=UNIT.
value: value=20 unit=psi
